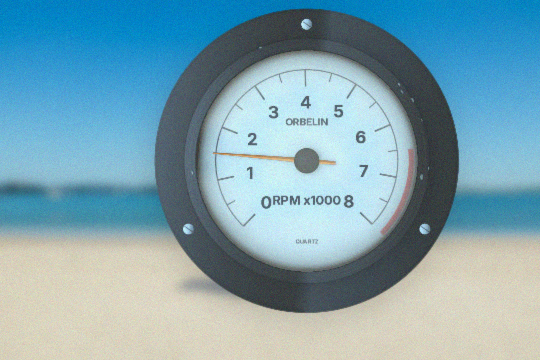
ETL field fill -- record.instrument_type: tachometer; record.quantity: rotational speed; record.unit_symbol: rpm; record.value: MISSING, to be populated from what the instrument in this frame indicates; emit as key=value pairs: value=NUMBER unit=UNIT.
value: value=1500 unit=rpm
